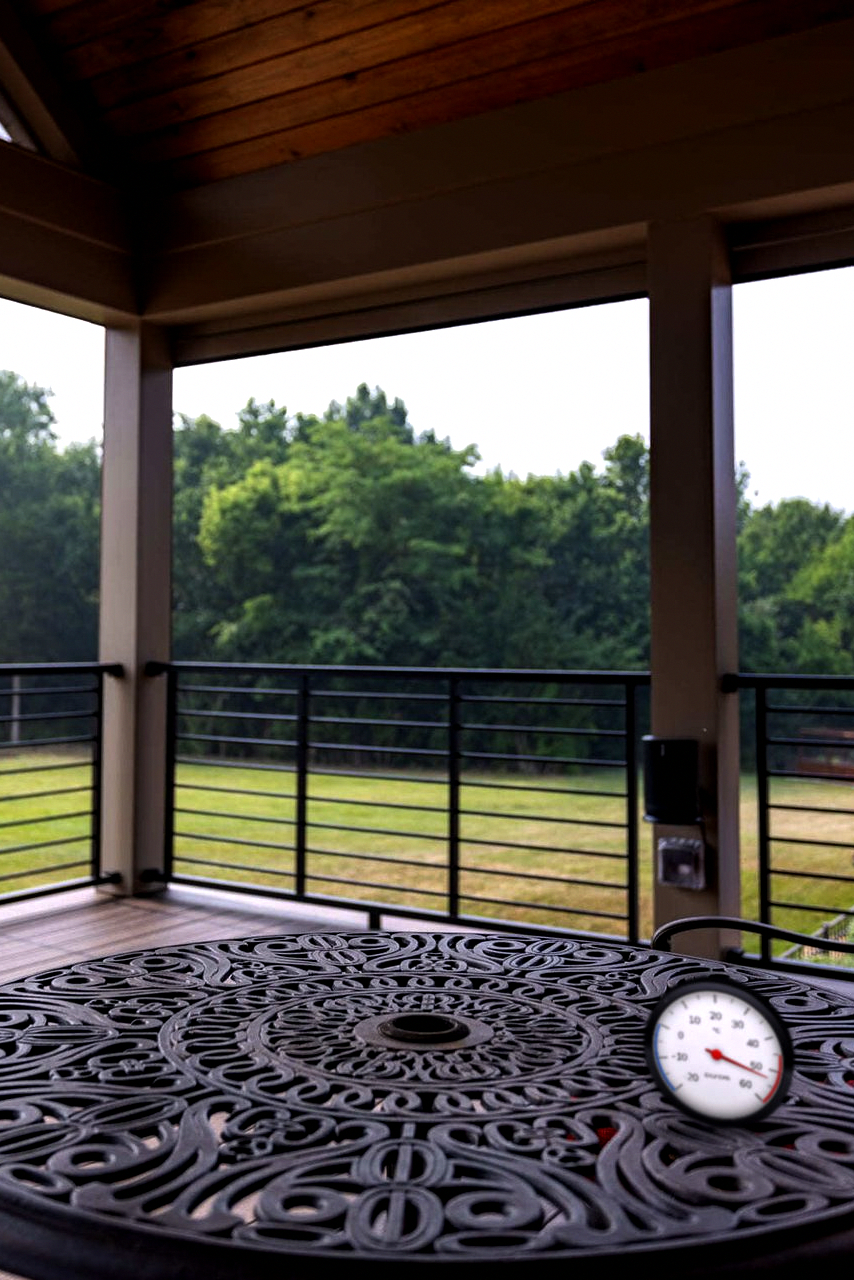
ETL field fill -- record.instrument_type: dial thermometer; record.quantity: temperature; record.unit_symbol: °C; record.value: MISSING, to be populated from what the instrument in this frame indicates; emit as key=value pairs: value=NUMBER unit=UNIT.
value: value=52.5 unit=°C
